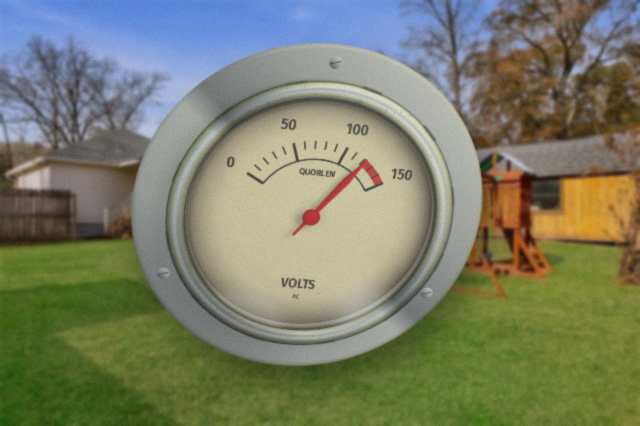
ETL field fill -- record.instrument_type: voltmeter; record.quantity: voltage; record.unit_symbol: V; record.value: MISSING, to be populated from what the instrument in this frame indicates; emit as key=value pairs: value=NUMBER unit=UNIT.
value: value=120 unit=V
